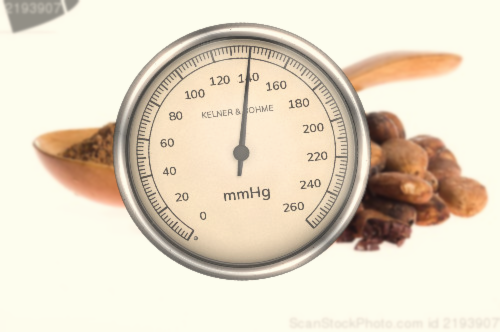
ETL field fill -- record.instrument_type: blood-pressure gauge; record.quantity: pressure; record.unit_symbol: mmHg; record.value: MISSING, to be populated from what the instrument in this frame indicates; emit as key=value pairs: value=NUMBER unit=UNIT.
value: value=140 unit=mmHg
